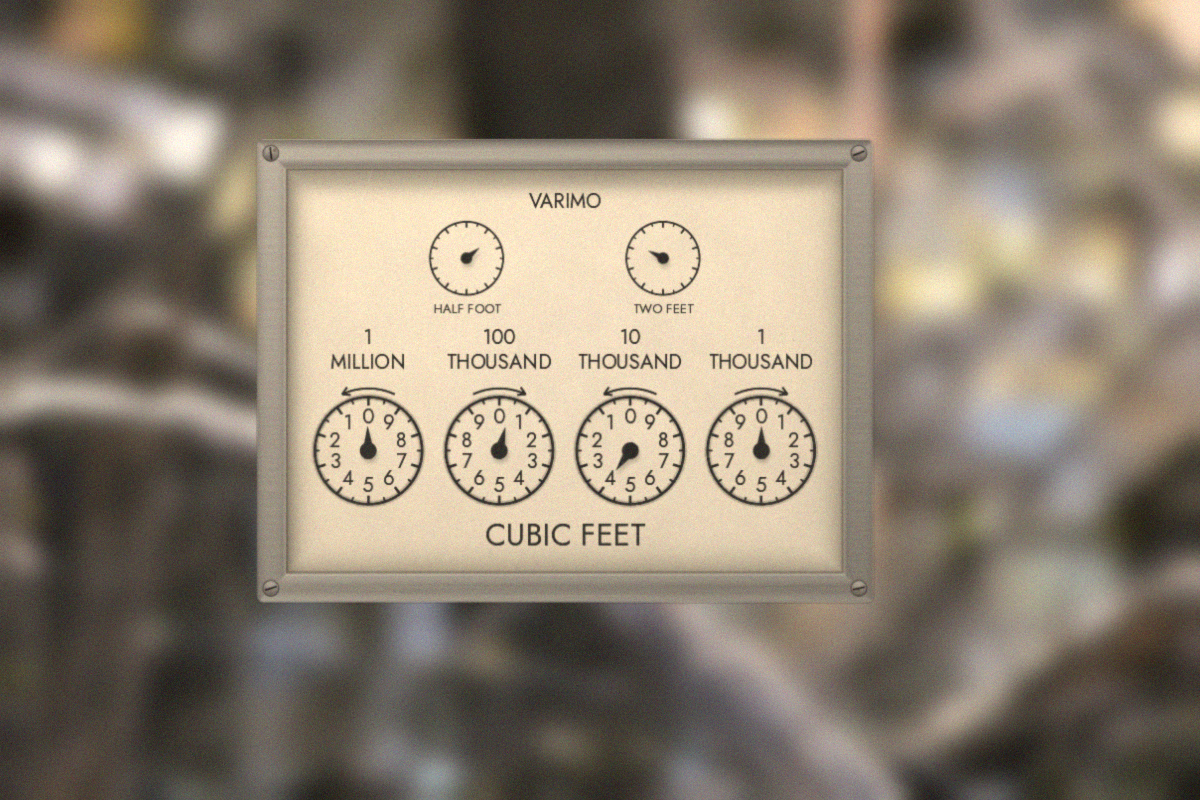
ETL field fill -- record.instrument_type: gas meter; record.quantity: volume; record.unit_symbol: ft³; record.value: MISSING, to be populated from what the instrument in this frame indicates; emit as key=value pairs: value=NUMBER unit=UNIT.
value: value=4000 unit=ft³
